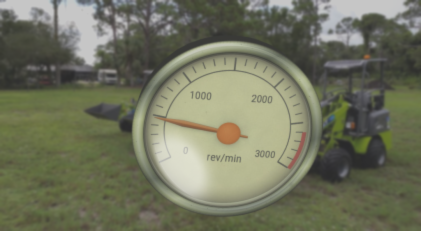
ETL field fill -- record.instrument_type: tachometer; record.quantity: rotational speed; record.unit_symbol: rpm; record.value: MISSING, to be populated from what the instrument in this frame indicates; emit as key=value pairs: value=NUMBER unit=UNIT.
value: value=500 unit=rpm
